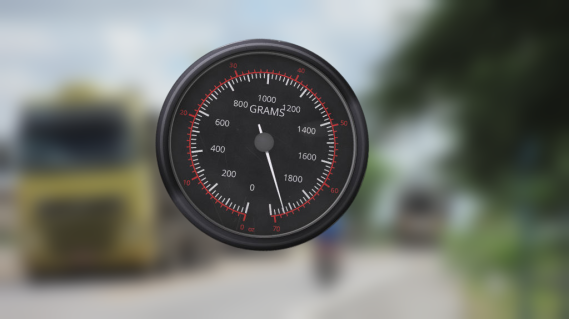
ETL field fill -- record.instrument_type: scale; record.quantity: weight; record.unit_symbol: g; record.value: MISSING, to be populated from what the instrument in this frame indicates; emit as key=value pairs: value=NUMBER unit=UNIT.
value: value=1940 unit=g
